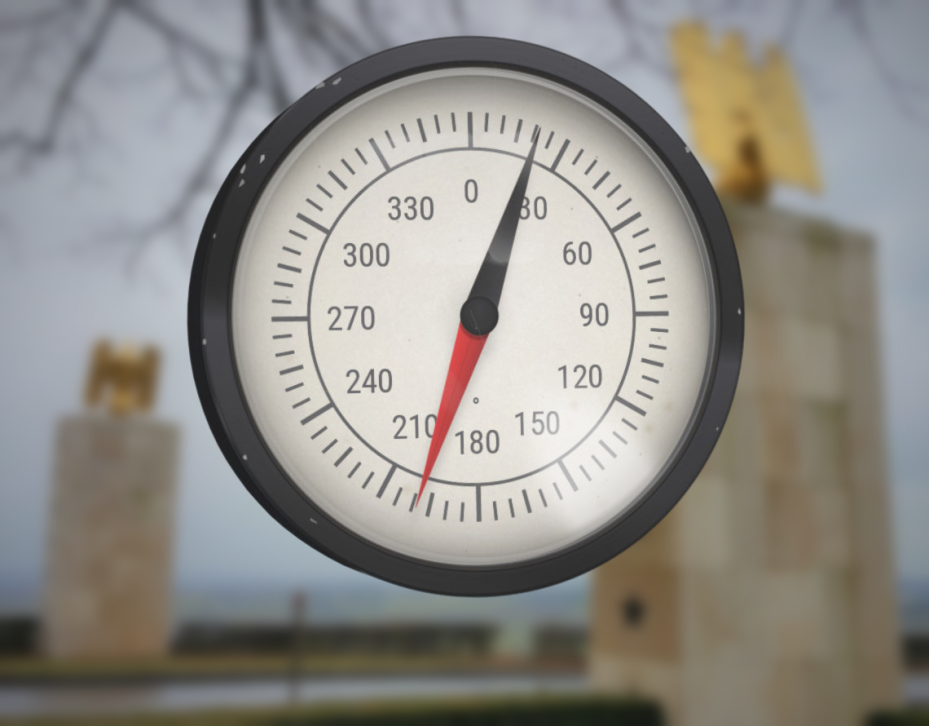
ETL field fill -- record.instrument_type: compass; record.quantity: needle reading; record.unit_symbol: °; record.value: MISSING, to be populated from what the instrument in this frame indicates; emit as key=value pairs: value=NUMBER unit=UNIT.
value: value=200 unit=°
